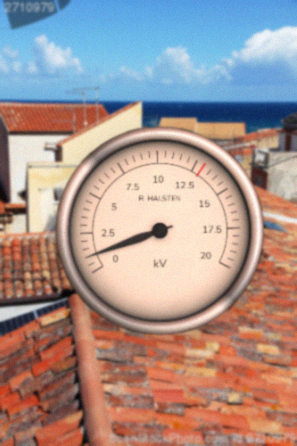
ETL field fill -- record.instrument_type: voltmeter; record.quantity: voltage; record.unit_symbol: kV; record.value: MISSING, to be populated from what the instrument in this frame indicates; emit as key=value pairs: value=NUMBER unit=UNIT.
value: value=1 unit=kV
